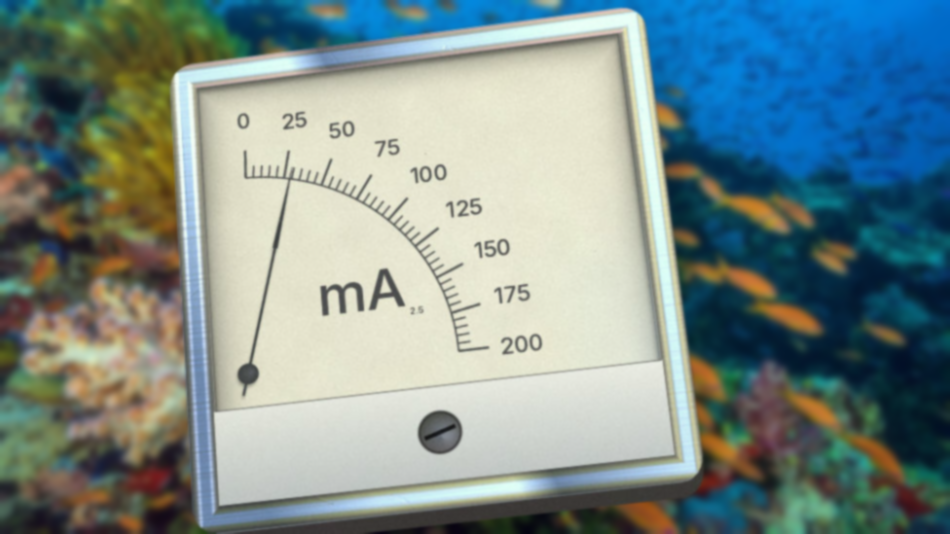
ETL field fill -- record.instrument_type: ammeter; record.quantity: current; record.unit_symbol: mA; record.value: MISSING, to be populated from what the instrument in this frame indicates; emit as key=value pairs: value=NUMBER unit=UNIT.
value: value=30 unit=mA
